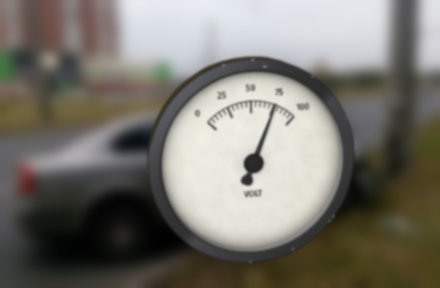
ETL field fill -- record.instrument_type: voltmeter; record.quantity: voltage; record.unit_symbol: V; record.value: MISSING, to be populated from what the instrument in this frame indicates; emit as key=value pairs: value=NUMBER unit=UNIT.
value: value=75 unit=V
